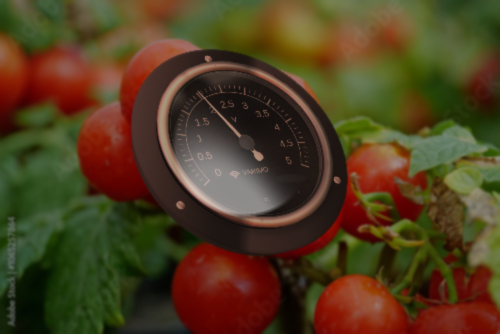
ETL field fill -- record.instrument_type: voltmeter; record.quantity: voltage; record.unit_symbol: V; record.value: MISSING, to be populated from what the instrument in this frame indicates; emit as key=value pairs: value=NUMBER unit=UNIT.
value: value=2 unit=V
